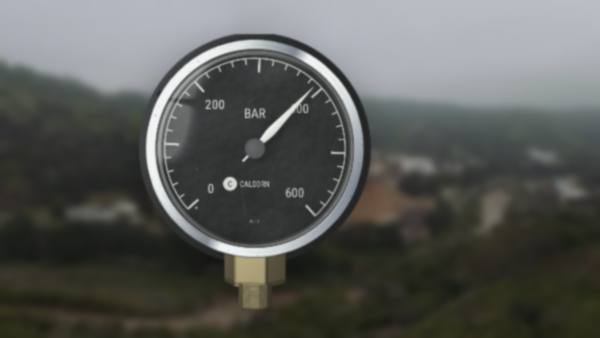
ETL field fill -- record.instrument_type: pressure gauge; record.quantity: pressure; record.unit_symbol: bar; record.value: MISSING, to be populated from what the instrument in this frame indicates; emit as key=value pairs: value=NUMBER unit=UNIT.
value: value=390 unit=bar
